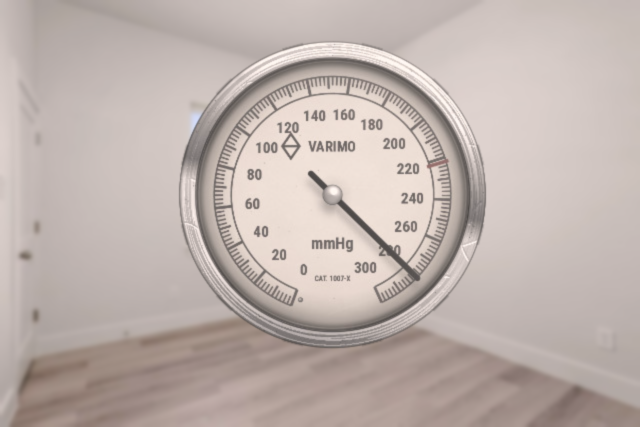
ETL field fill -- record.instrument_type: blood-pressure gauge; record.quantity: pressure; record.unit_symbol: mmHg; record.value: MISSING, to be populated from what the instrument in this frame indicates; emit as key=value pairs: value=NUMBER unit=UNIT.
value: value=280 unit=mmHg
